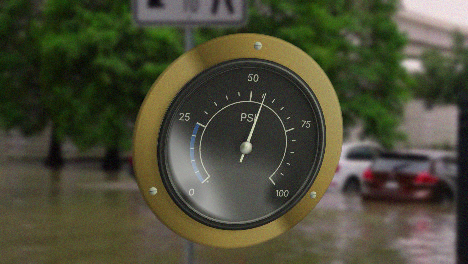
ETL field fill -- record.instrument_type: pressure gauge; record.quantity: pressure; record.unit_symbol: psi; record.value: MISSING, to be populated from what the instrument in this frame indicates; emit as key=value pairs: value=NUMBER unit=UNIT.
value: value=55 unit=psi
